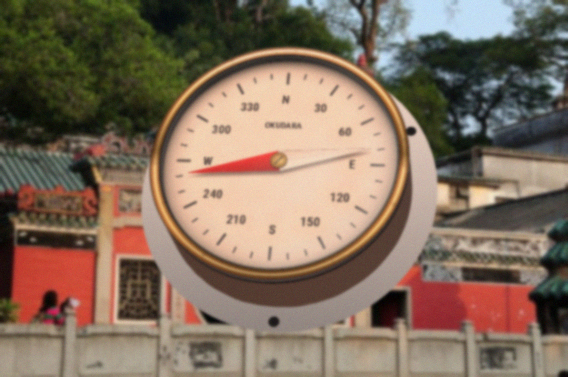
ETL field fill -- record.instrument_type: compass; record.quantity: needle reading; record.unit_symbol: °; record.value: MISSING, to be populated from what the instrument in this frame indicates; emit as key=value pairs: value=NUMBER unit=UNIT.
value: value=260 unit=°
